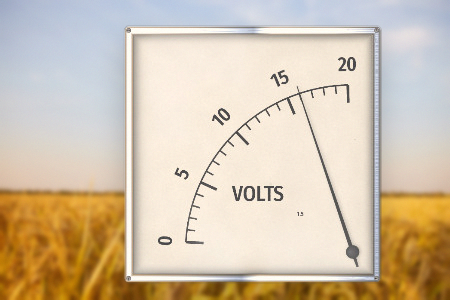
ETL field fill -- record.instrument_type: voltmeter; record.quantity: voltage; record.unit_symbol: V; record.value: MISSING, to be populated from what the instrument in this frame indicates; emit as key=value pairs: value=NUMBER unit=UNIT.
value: value=16 unit=V
